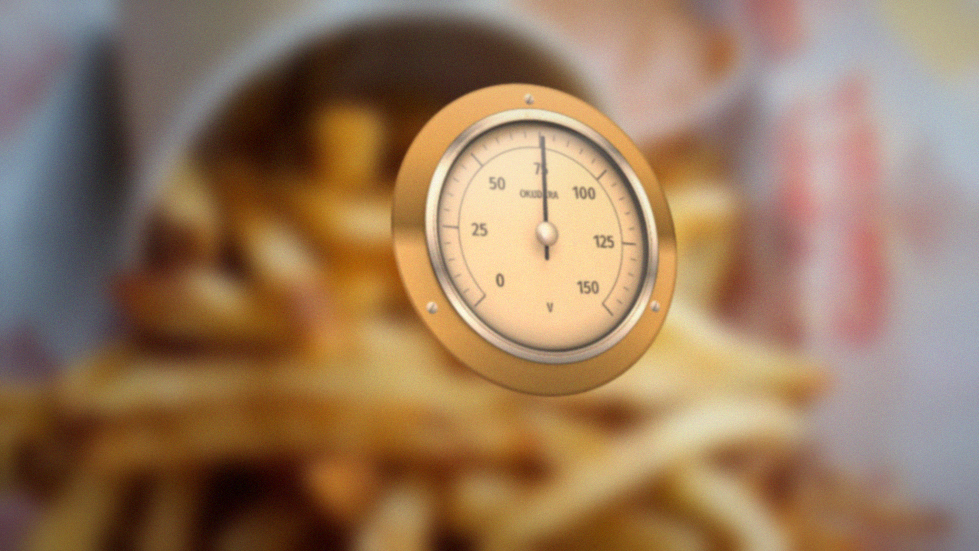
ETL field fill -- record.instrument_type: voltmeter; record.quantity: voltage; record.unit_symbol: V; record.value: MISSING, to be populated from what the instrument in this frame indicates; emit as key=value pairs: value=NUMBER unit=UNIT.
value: value=75 unit=V
